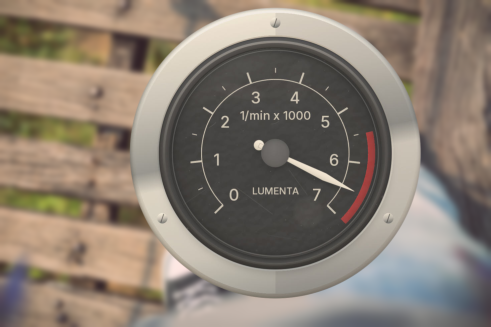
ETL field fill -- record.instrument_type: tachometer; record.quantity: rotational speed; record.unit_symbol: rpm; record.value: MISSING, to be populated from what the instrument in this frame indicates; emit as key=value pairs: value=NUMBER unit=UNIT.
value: value=6500 unit=rpm
